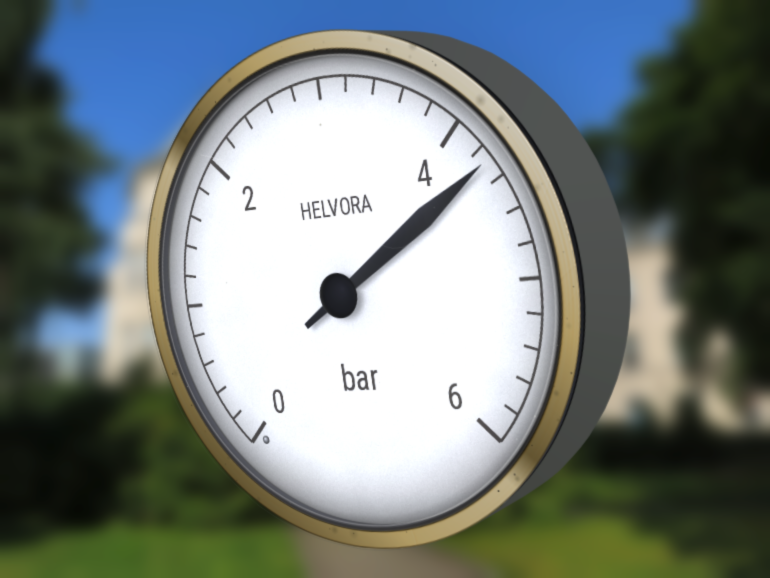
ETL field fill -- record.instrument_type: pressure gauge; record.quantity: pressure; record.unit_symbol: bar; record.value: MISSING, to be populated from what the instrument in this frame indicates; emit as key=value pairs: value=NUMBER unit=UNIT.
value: value=4.3 unit=bar
